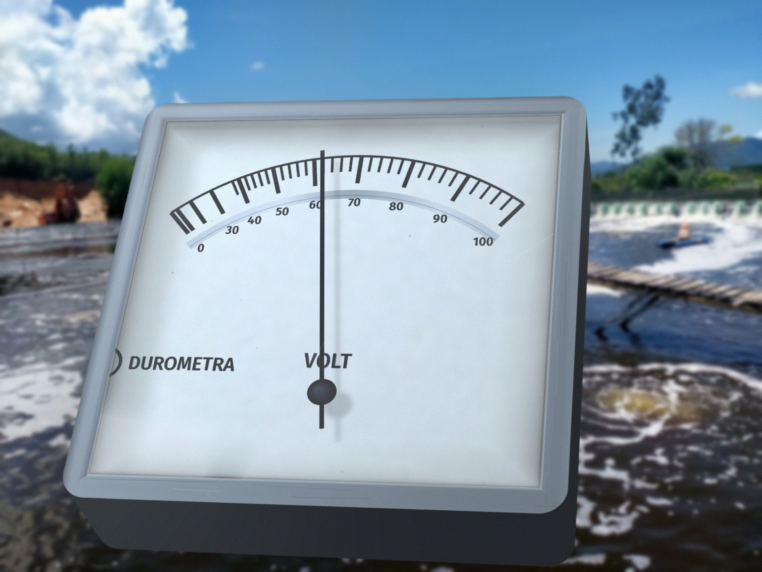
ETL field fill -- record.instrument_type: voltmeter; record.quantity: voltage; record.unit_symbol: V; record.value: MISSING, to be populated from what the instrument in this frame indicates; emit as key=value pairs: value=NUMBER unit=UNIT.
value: value=62 unit=V
